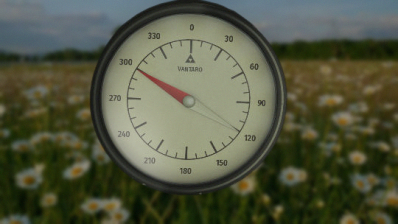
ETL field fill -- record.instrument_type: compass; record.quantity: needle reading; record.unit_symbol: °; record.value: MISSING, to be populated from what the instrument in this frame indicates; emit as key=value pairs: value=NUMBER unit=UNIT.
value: value=300 unit=°
